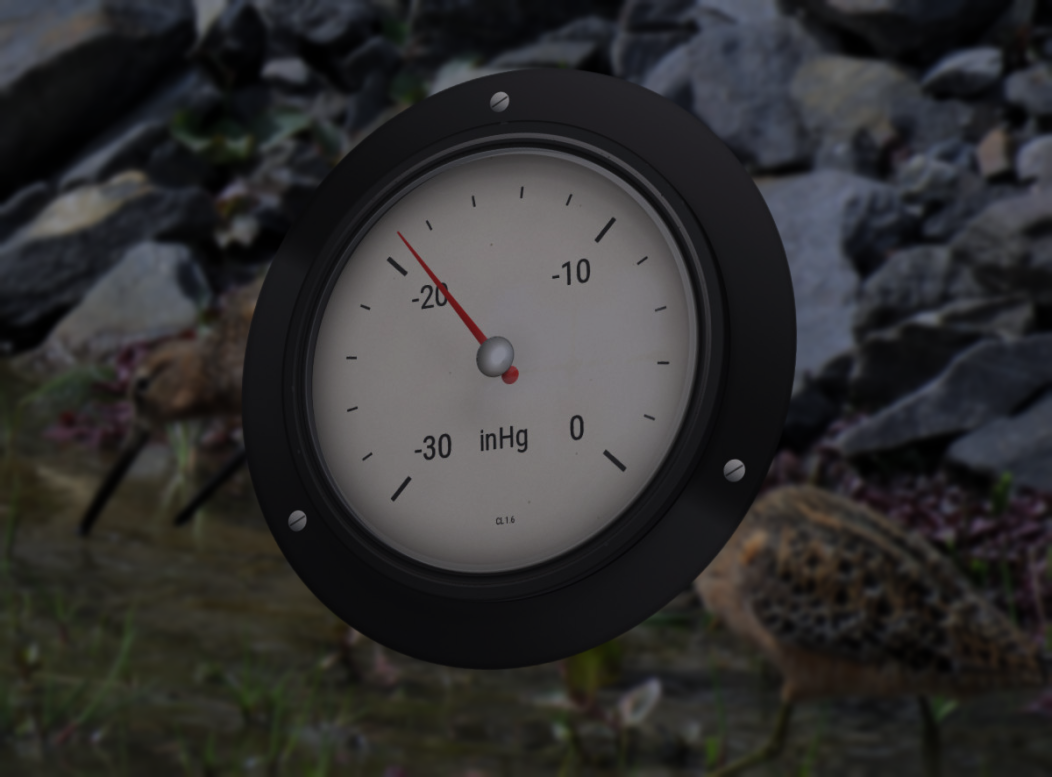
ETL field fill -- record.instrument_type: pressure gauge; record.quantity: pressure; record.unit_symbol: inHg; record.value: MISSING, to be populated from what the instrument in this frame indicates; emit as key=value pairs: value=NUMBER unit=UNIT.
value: value=-19 unit=inHg
